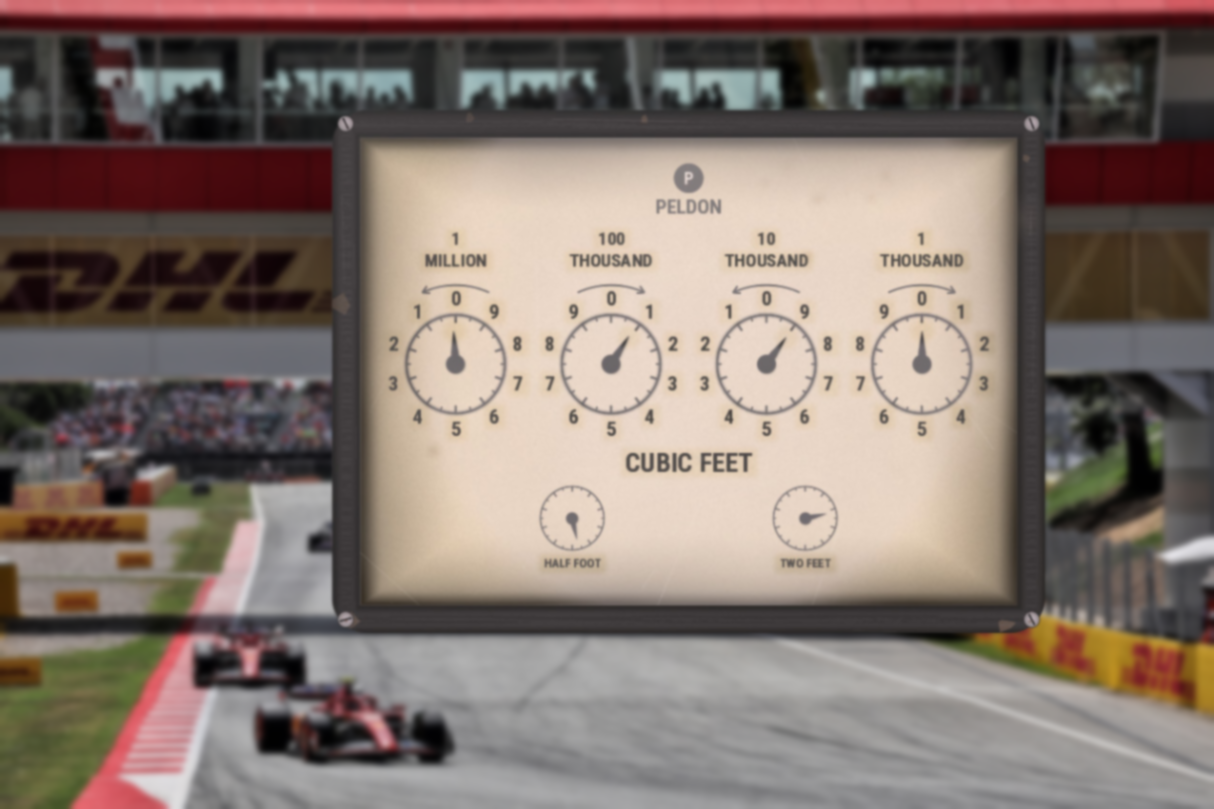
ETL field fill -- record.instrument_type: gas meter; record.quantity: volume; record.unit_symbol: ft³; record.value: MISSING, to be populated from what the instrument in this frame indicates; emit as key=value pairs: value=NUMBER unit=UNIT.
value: value=9000 unit=ft³
